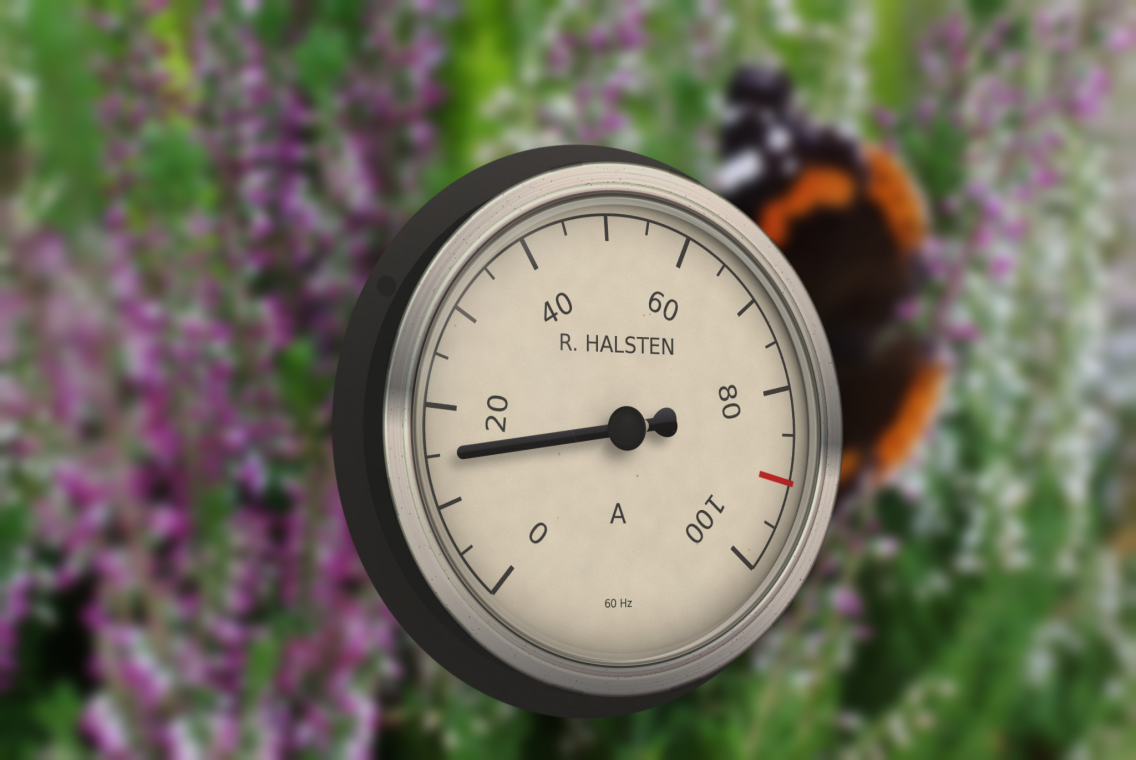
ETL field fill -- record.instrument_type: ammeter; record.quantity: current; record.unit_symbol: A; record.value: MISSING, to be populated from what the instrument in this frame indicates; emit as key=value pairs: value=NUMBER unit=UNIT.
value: value=15 unit=A
